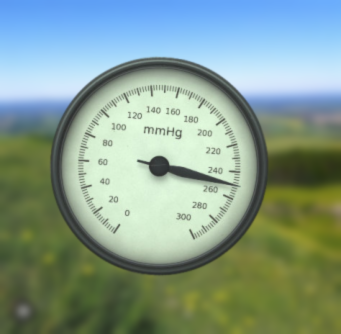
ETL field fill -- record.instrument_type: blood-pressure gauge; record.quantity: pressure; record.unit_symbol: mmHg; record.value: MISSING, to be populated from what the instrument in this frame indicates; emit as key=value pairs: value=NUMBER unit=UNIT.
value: value=250 unit=mmHg
